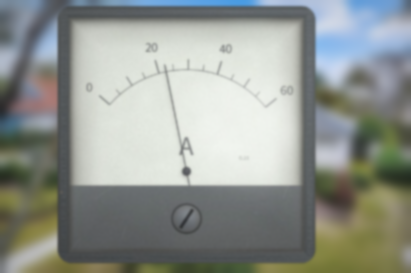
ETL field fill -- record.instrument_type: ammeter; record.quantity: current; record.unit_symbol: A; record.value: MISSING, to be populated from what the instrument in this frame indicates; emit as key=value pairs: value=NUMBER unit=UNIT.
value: value=22.5 unit=A
